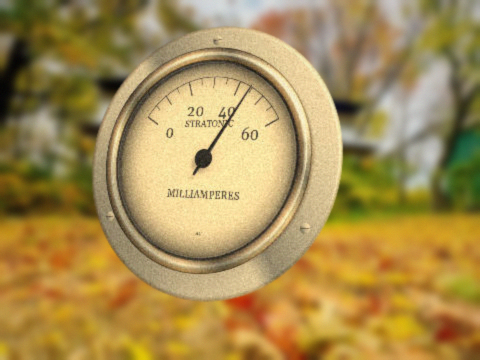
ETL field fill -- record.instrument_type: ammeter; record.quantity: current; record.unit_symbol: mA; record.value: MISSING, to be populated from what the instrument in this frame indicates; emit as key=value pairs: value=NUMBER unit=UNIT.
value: value=45 unit=mA
